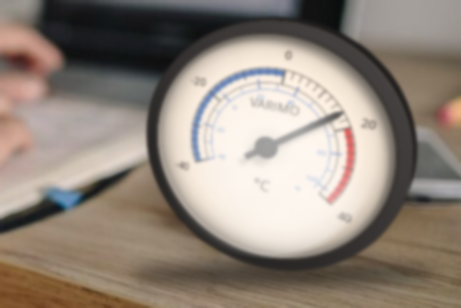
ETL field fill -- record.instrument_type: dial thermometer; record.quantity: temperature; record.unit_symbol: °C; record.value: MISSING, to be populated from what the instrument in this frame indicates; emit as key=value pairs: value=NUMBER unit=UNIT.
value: value=16 unit=°C
